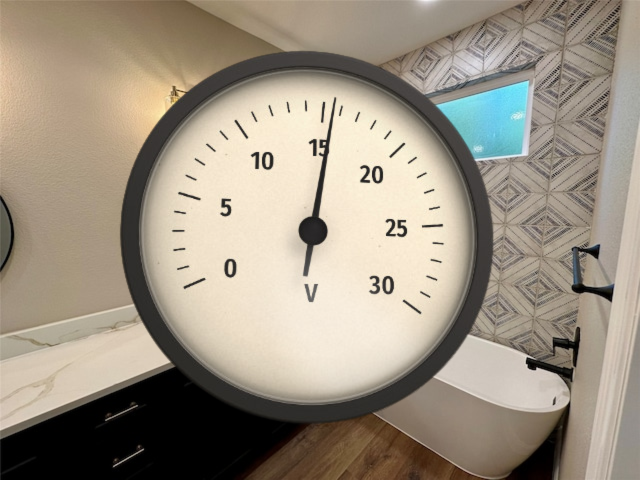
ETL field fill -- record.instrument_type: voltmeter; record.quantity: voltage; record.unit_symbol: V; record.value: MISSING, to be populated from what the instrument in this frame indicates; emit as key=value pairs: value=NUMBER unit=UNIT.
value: value=15.5 unit=V
